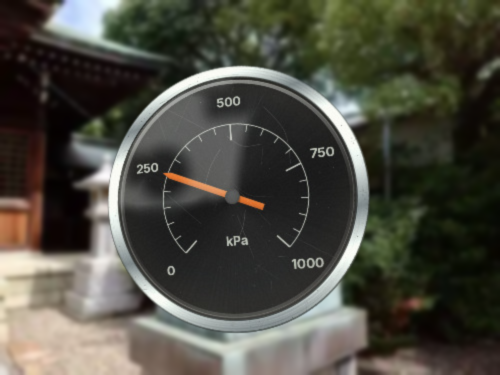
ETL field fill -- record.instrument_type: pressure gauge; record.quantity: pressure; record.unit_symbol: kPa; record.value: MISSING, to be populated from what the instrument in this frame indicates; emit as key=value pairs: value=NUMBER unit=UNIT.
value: value=250 unit=kPa
